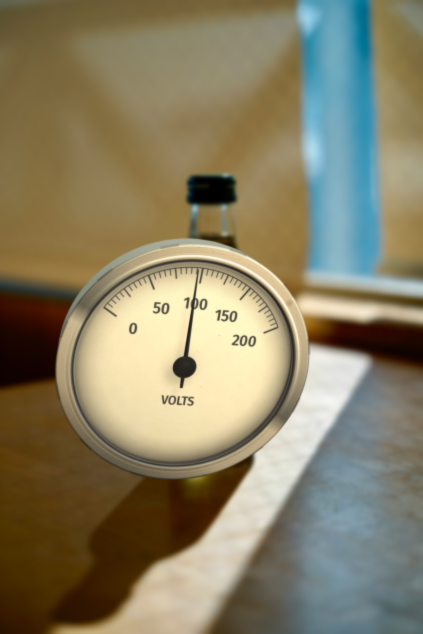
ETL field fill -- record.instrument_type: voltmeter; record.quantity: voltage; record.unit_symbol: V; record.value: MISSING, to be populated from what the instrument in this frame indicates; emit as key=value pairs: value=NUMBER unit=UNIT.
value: value=95 unit=V
